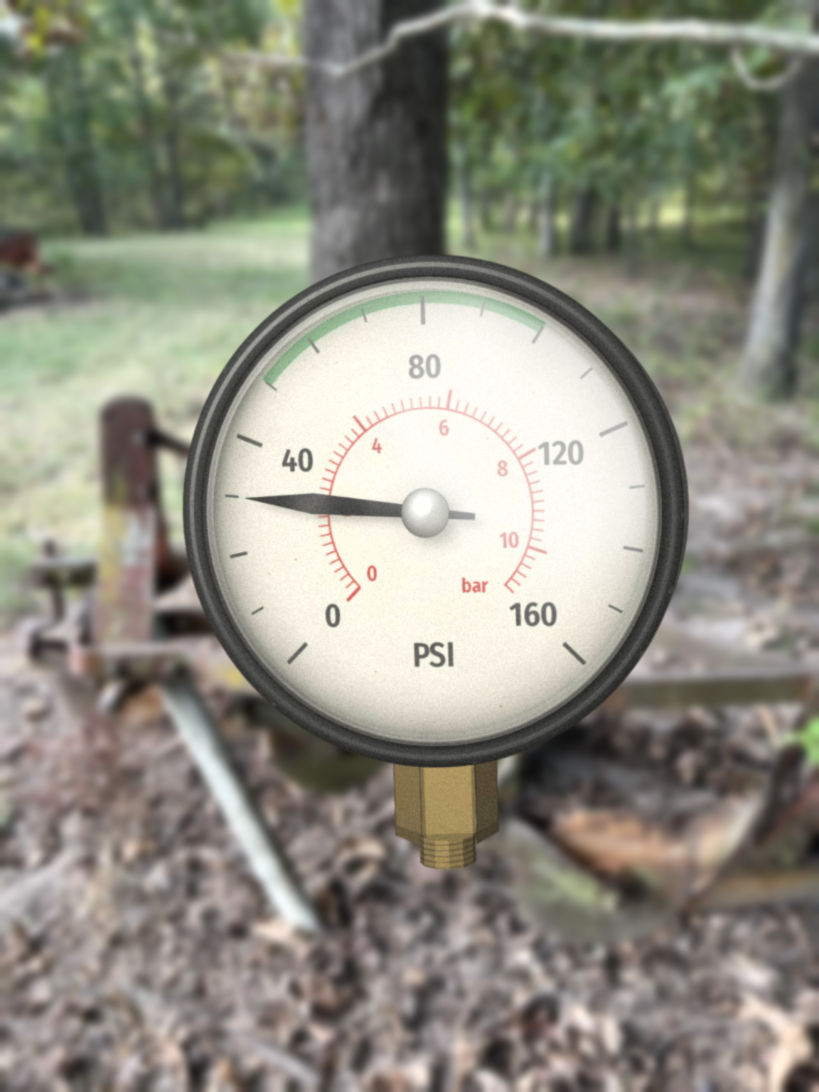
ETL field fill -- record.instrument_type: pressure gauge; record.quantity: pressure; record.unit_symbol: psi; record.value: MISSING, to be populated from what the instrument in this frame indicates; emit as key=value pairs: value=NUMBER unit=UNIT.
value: value=30 unit=psi
